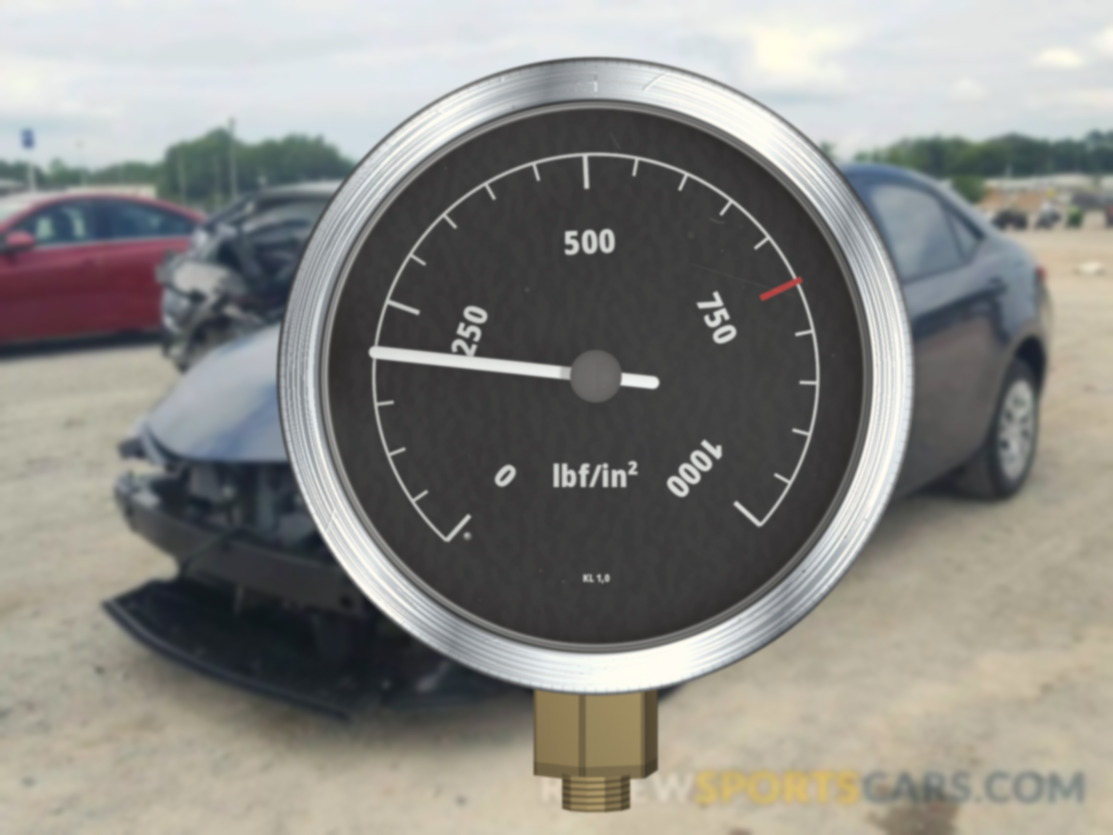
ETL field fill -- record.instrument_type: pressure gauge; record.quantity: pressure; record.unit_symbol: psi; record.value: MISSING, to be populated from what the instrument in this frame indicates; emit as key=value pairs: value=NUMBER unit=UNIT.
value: value=200 unit=psi
